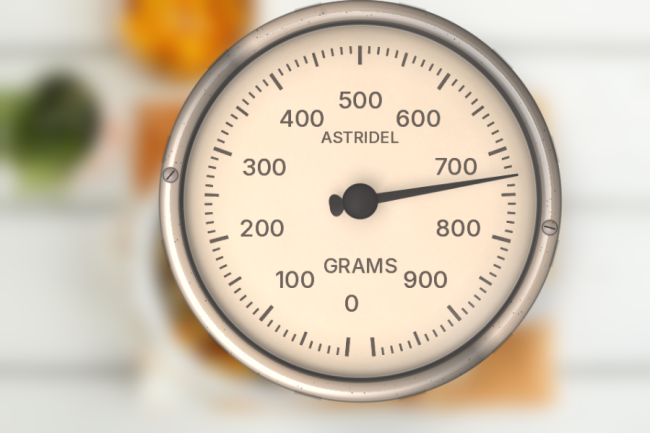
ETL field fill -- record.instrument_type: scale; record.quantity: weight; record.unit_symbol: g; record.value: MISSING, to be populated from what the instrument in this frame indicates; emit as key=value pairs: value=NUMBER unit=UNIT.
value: value=730 unit=g
